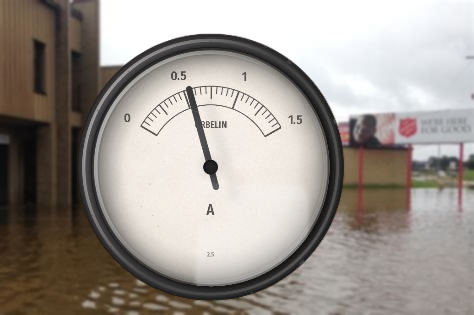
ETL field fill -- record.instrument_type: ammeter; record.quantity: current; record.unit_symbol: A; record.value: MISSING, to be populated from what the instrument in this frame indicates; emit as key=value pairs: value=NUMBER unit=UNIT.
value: value=0.55 unit=A
